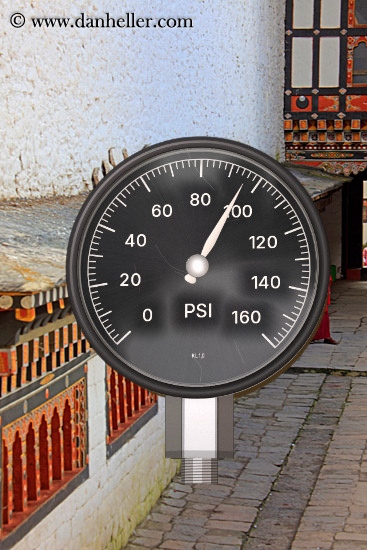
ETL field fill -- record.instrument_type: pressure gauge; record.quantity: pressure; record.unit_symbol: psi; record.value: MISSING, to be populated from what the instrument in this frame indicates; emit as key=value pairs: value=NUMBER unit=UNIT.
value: value=96 unit=psi
